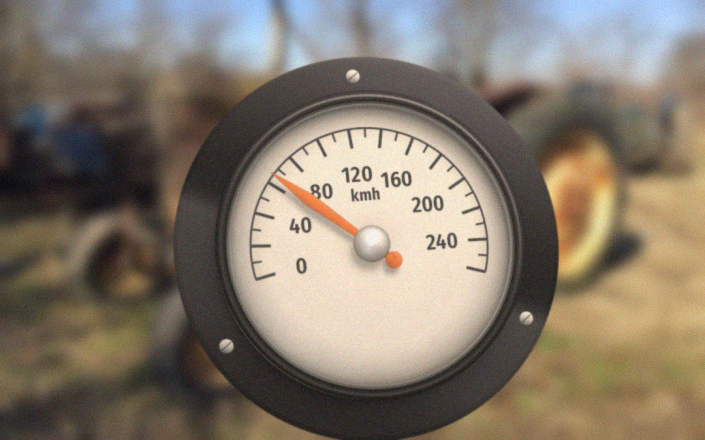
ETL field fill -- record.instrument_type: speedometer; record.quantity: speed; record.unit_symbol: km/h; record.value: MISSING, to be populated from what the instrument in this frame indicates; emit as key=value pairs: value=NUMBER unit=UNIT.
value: value=65 unit=km/h
